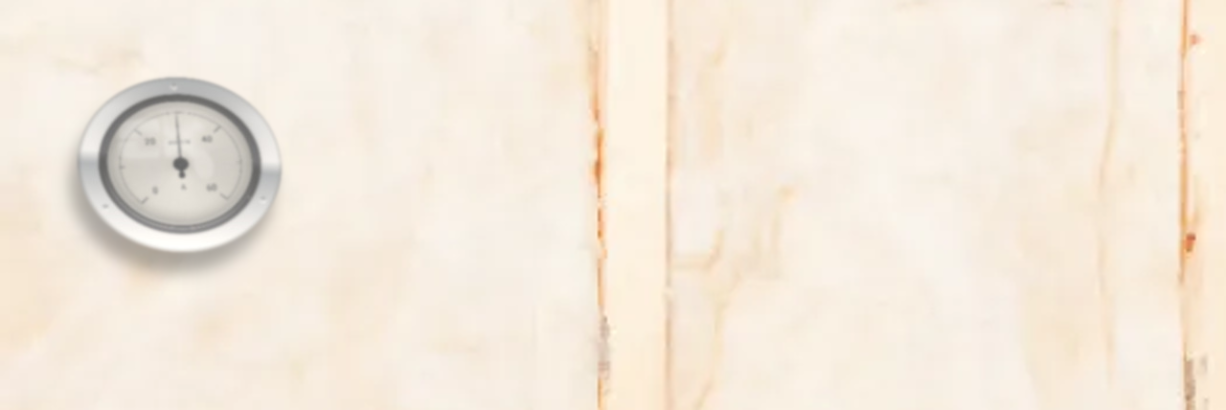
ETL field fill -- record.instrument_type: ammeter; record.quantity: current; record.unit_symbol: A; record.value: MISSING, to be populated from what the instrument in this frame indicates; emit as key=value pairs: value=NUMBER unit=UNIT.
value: value=30 unit=A
